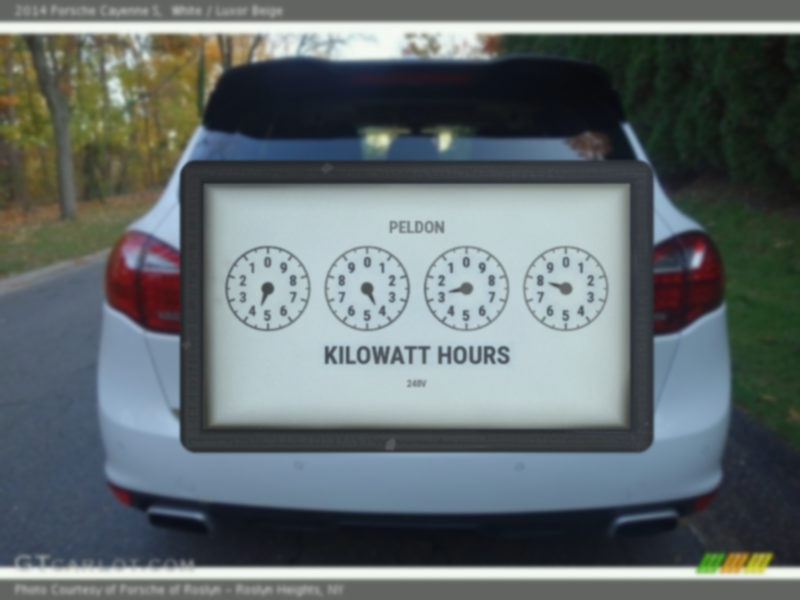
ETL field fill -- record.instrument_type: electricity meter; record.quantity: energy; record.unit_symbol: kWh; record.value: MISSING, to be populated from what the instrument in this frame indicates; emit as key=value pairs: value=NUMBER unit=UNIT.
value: value=4428 unit=kWh
